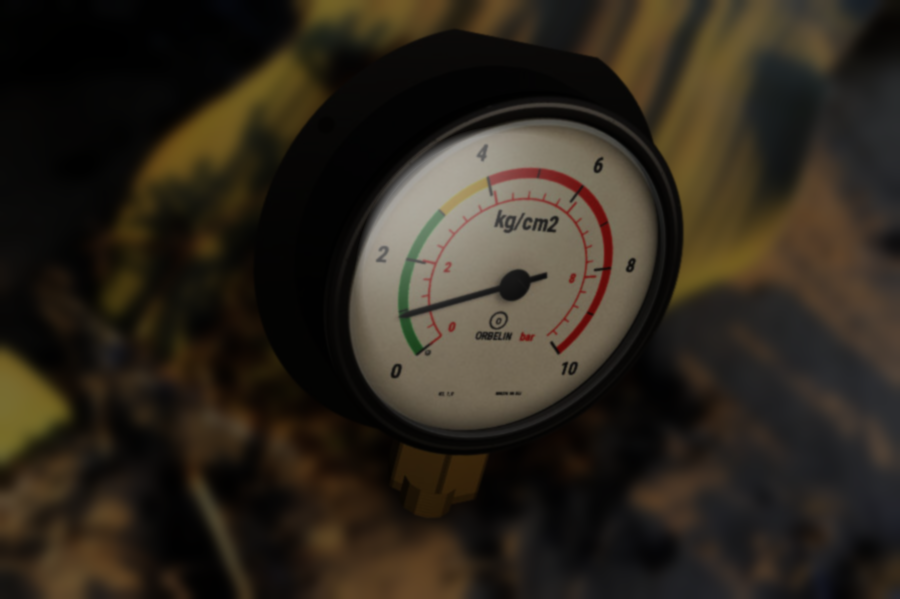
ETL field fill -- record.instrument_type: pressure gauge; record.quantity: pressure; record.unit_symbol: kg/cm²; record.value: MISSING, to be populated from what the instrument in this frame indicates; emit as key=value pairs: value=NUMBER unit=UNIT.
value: value=1 unit=kg/cm²
